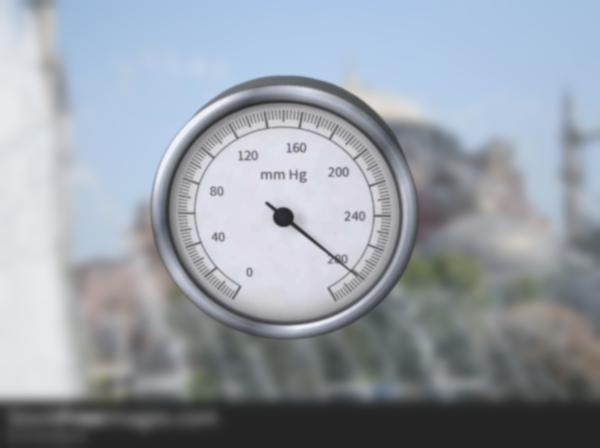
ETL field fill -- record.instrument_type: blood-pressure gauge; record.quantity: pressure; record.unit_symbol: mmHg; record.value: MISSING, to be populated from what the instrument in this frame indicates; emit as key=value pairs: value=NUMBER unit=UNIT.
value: value=280 unit=mmHg
